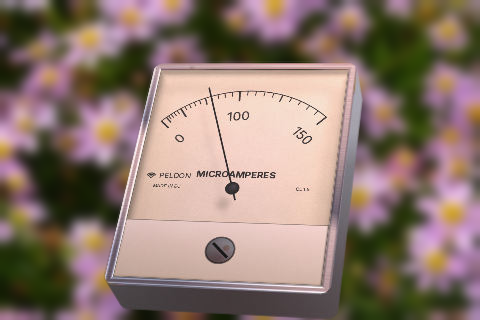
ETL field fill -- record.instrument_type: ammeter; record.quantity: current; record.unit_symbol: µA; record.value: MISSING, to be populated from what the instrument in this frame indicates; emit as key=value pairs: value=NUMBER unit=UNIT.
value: value=80 unit=µA
